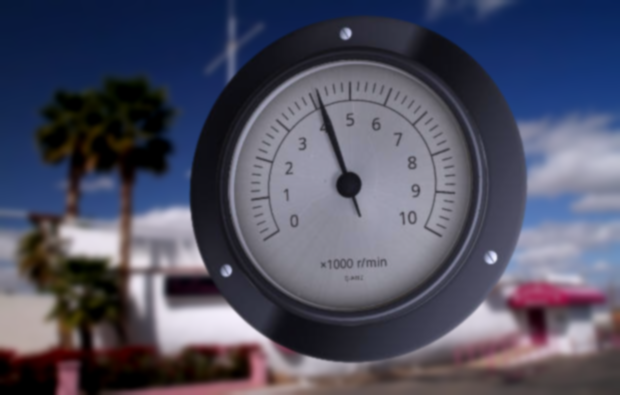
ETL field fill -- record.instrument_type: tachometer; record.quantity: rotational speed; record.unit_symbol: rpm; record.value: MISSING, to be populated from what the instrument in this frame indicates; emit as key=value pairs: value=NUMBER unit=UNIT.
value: value=4200 unit=rpm
